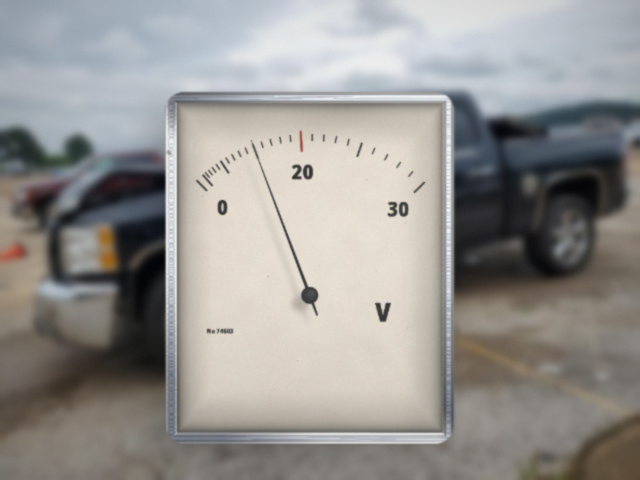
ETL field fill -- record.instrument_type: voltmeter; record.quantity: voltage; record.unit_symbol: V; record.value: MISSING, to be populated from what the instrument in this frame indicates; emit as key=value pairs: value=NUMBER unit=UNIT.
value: value=15 unit=V
